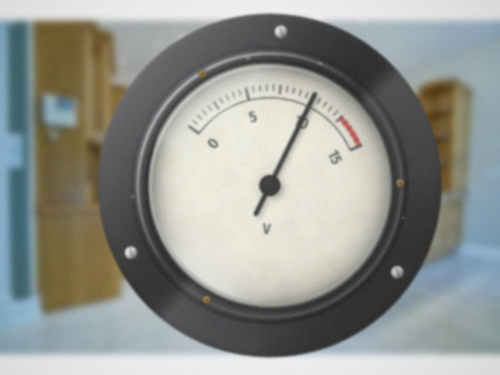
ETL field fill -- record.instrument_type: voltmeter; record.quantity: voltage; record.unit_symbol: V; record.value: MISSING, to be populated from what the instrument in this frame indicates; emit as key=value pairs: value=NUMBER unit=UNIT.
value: value=10 unit=V
